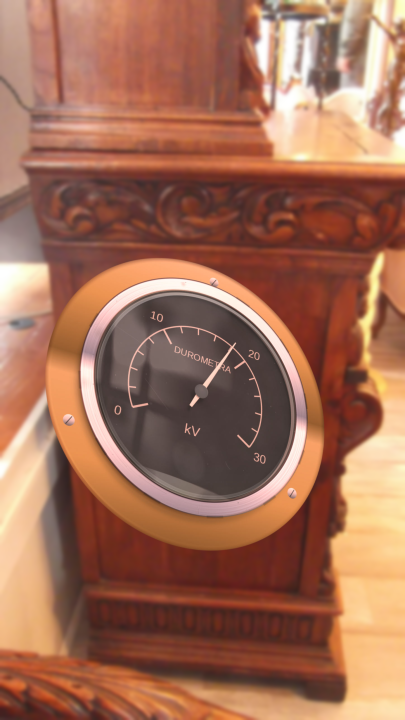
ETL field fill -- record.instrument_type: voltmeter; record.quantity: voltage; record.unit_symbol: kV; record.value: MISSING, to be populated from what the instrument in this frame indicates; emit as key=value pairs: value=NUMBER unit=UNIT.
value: value=18 unit=kV
